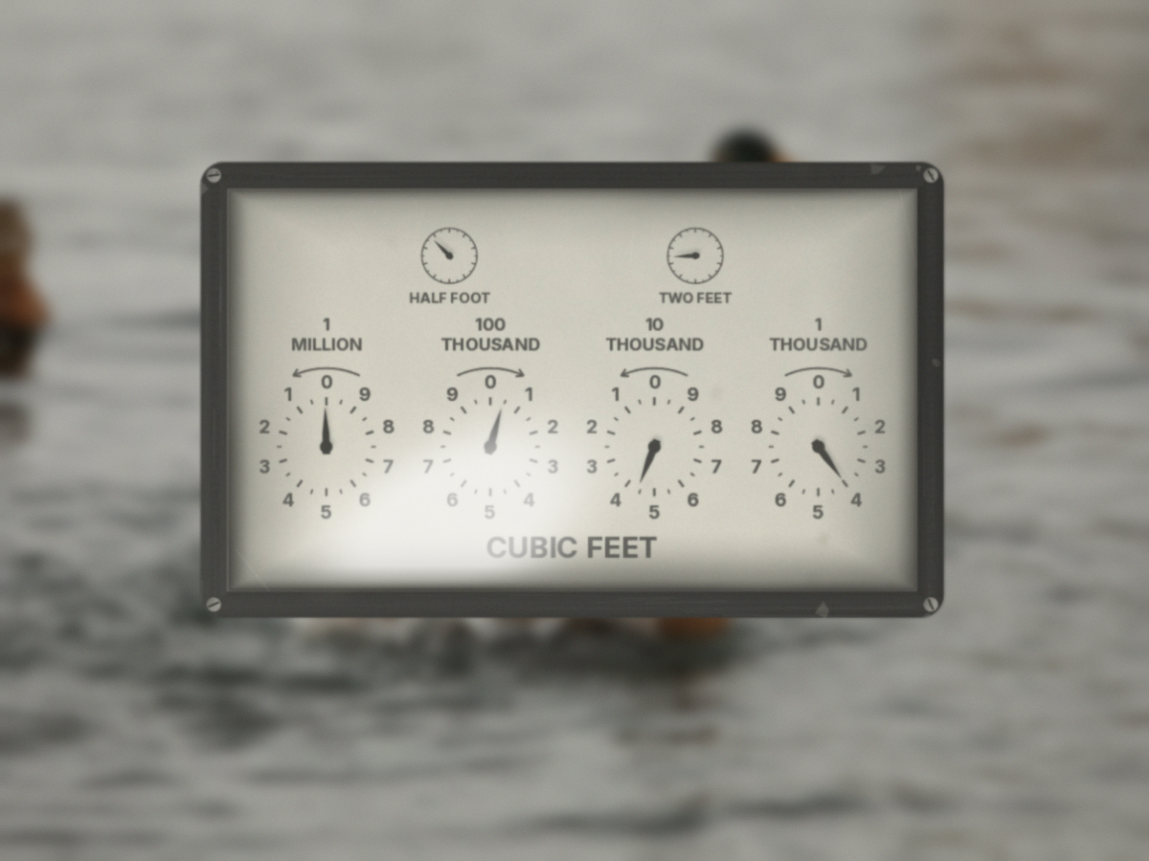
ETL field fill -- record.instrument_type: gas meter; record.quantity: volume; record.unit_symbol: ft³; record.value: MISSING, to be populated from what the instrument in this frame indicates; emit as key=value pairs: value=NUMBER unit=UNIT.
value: value=4400 unit=ft³
